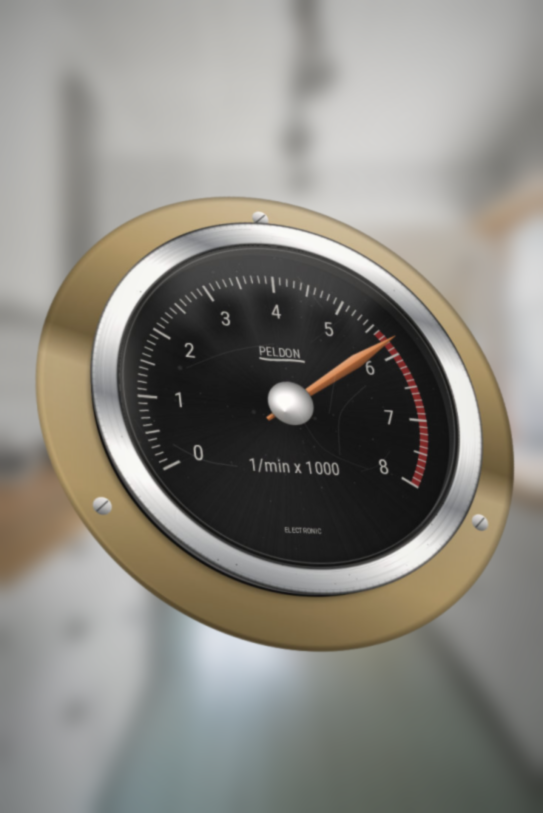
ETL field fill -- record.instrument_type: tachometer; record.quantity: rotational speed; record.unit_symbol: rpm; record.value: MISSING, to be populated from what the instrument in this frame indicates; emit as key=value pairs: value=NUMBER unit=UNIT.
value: value=5800 unit=rpm
